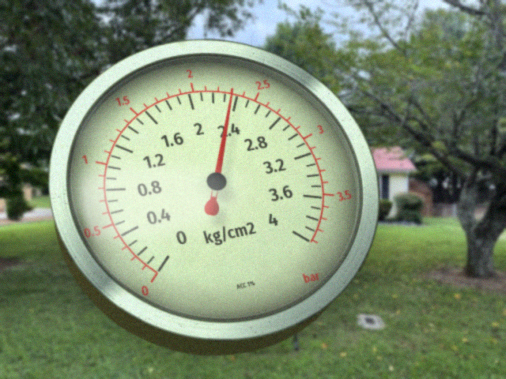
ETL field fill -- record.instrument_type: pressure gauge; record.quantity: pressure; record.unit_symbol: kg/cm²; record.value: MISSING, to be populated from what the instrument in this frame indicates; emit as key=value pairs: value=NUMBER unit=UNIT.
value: value=2.35 unit=kg/cm²
